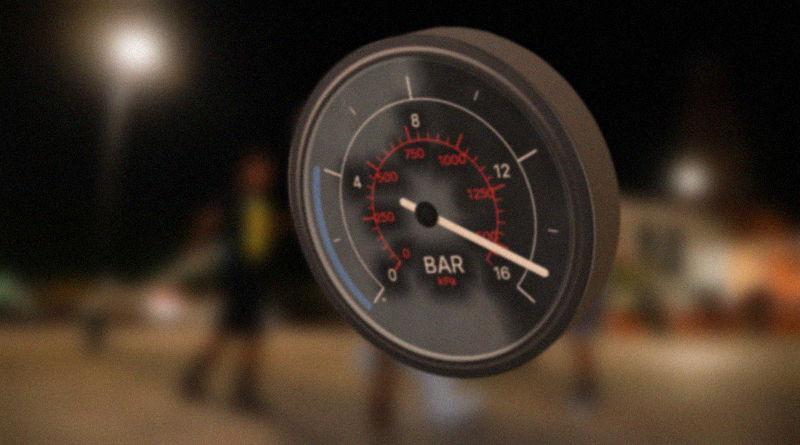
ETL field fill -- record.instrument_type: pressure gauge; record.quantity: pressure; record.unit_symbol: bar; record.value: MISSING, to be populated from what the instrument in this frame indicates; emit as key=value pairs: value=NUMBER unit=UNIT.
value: value=15 unit=bar
